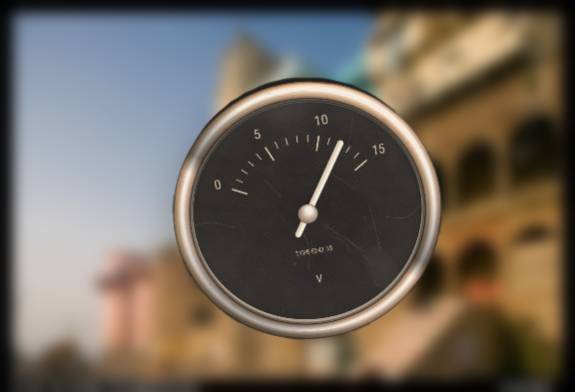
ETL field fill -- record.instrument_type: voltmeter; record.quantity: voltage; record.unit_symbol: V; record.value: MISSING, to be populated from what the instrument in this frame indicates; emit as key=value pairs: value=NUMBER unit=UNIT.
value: value=12 unit=V
